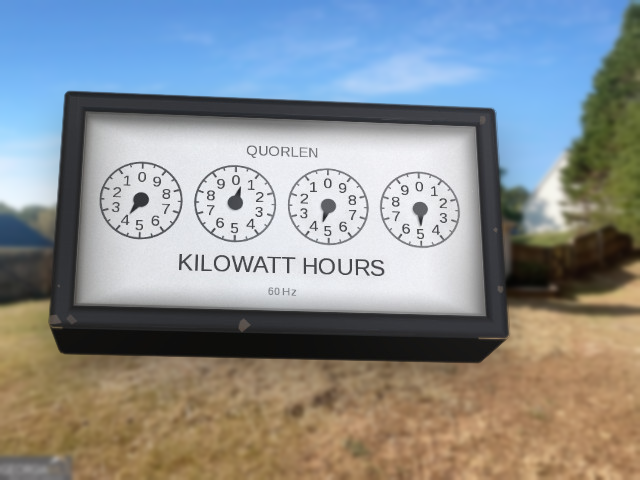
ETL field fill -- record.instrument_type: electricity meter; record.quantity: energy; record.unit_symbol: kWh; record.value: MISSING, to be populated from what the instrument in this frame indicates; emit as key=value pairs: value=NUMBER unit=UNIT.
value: value=4045 unit=kWh
